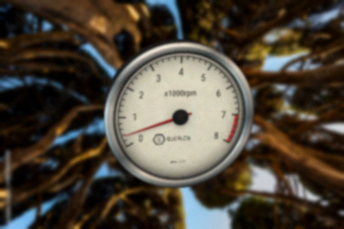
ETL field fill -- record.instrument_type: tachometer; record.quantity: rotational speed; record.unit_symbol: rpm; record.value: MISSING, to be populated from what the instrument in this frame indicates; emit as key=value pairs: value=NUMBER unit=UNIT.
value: value=400 unit=rpm
